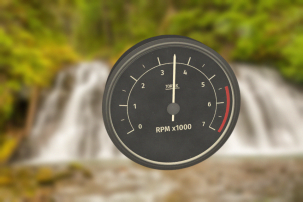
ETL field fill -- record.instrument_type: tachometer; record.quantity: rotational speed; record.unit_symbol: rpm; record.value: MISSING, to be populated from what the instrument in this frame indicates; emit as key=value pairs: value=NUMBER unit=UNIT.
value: value=3500 unit=rpm
